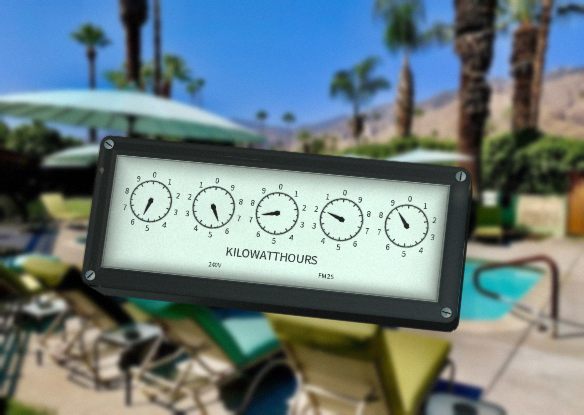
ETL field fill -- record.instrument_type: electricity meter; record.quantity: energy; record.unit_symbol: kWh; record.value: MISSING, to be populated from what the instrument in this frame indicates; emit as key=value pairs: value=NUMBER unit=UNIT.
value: value=55719 unit=kWh
